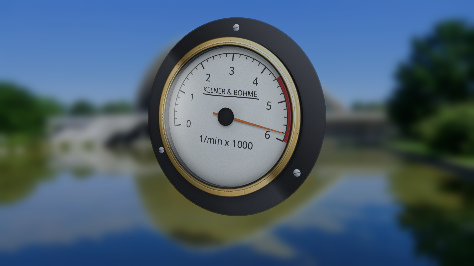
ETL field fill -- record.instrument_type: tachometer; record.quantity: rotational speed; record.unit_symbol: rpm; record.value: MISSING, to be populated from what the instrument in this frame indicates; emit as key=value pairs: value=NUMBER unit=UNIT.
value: value=5800 unit=rpm
